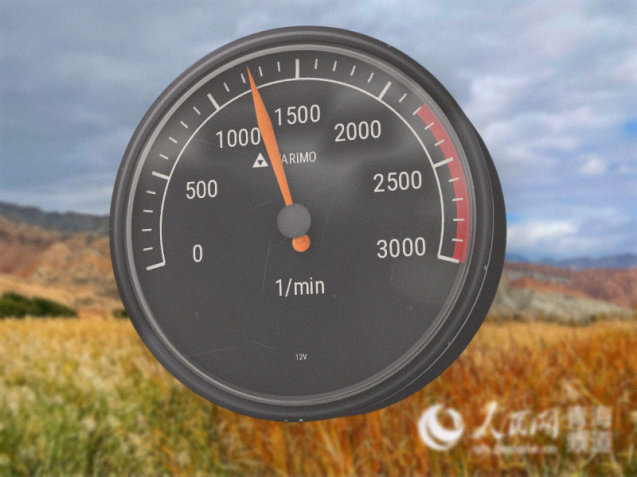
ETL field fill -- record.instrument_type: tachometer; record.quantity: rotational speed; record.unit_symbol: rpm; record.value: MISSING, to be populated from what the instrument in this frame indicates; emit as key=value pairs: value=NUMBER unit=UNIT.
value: value=1250 unit=rpm
